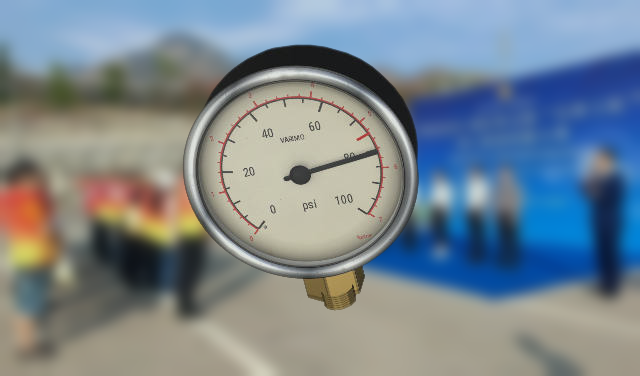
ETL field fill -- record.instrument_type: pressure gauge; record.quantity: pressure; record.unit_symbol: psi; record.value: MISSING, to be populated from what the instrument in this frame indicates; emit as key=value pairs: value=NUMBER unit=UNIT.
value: value=80 unit=psi
